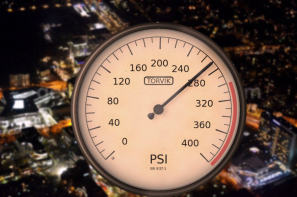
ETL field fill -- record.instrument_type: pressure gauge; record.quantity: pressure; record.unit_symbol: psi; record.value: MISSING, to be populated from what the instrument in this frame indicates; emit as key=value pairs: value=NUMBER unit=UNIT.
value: value=270 unit=psi
